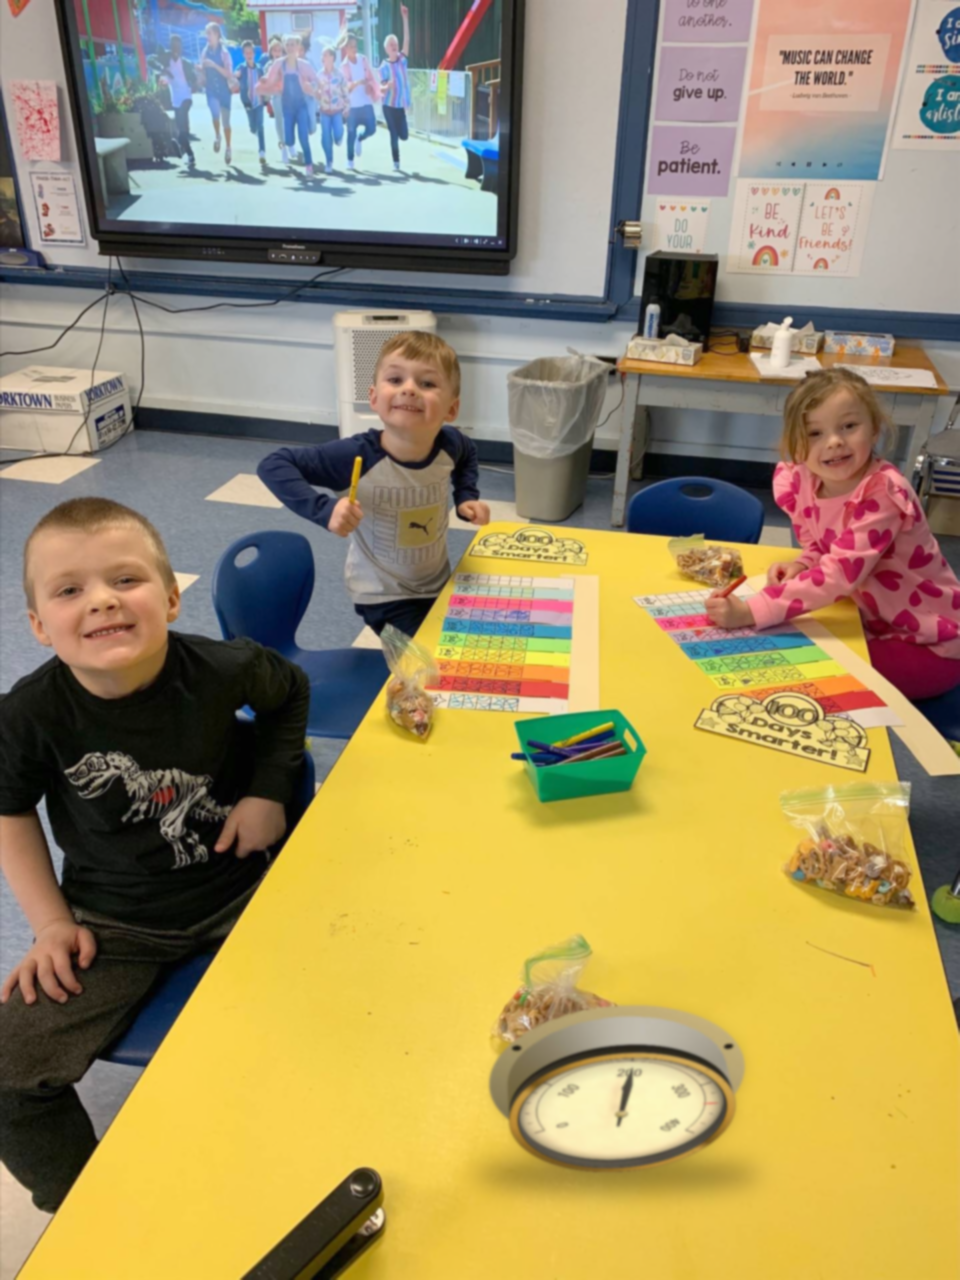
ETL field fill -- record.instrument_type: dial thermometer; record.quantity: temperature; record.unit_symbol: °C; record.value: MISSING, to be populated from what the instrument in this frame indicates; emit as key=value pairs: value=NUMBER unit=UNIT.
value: value=200 unit=°C
